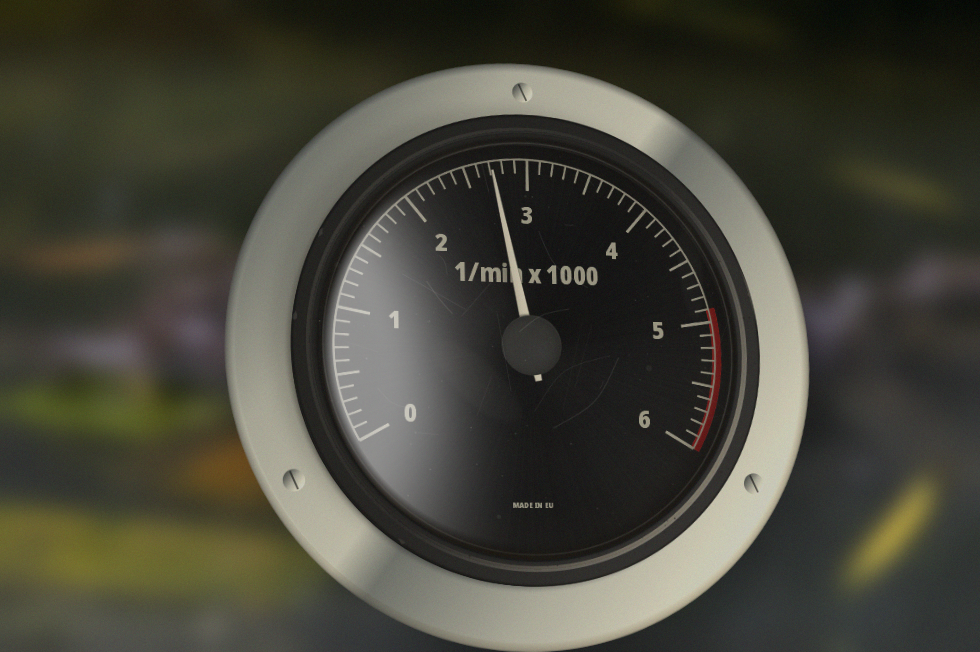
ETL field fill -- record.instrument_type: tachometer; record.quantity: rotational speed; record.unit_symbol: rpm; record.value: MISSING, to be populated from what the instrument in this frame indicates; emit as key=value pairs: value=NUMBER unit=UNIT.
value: value=2700 unit=rpm
